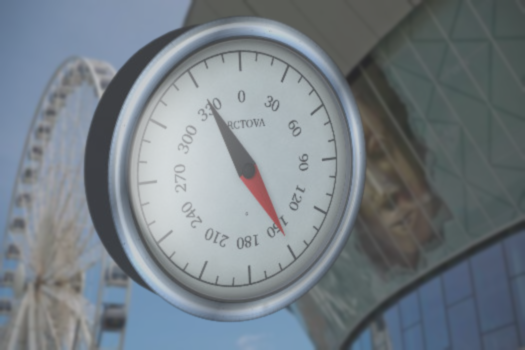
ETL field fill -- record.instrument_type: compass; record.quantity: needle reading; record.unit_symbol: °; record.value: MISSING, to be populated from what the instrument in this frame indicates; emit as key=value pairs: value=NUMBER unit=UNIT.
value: value=150 unit=°
